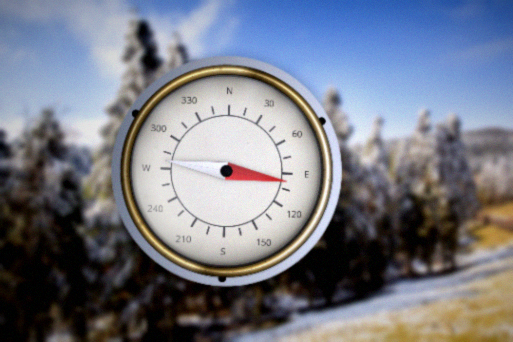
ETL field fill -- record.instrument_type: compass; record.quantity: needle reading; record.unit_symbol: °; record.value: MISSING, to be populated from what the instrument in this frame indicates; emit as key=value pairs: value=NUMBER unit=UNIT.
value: value=97.5 unit=°
